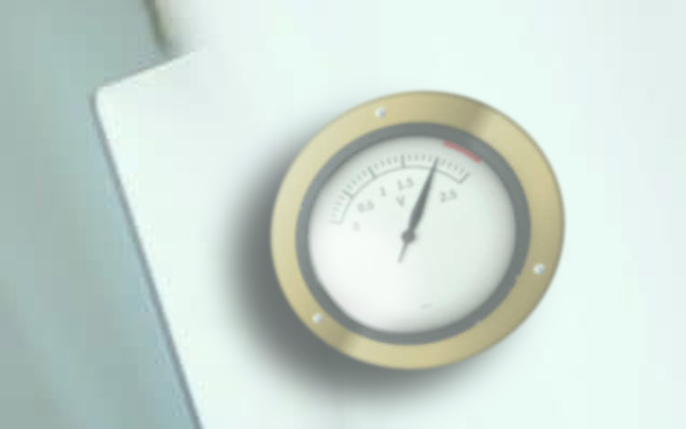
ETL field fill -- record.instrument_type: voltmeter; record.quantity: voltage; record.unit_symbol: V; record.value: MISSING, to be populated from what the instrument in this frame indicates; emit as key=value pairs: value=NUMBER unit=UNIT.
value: value=2 unit=V
